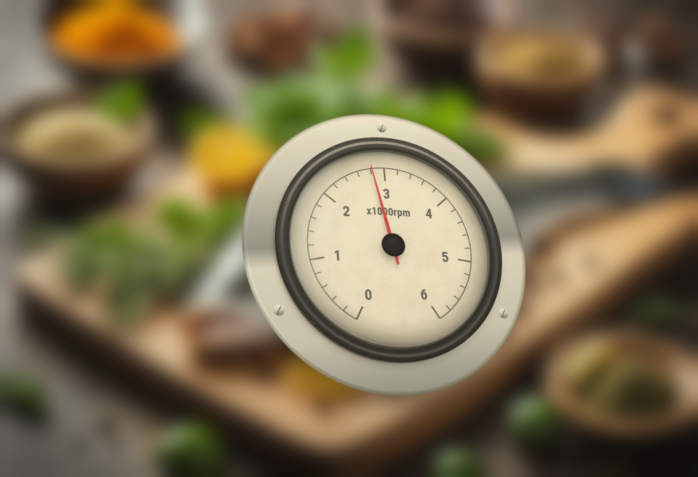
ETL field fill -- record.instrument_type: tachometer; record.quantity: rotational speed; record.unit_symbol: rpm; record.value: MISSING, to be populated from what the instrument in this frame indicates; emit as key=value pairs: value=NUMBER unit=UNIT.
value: value=2800 unit=rpm
